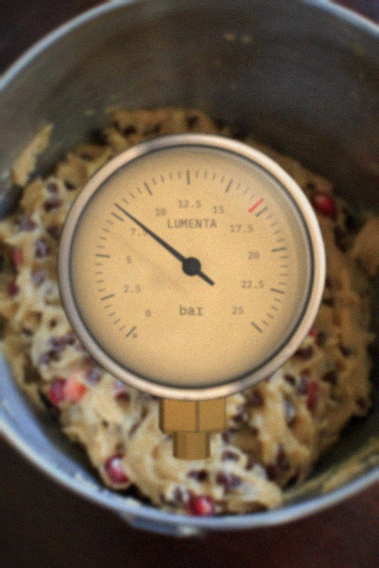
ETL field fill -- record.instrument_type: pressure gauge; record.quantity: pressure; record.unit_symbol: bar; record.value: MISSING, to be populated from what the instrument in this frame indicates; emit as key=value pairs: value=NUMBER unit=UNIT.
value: value=8 unit=bar
